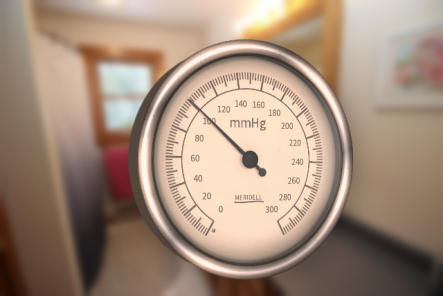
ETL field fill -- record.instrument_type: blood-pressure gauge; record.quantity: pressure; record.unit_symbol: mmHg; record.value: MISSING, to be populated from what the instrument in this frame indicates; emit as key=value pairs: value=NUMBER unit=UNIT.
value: value=100 unit=mmHg
